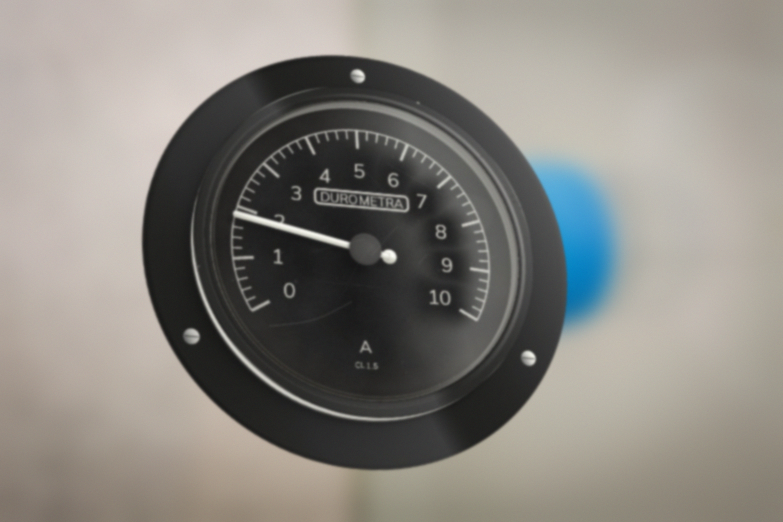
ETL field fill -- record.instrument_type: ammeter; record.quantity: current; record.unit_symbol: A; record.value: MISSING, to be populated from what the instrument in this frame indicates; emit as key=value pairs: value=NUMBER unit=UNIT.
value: value=1.8 unit=A
